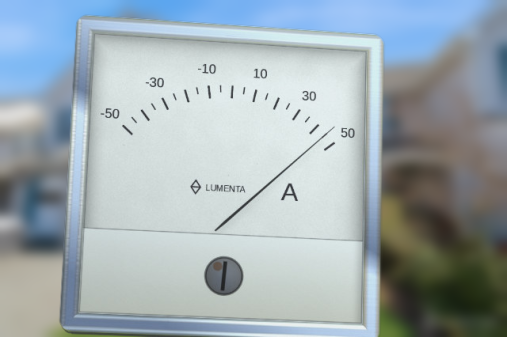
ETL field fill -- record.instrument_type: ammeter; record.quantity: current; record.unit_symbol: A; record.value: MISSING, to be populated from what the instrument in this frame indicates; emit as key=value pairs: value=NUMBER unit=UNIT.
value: value=45 unit=A
